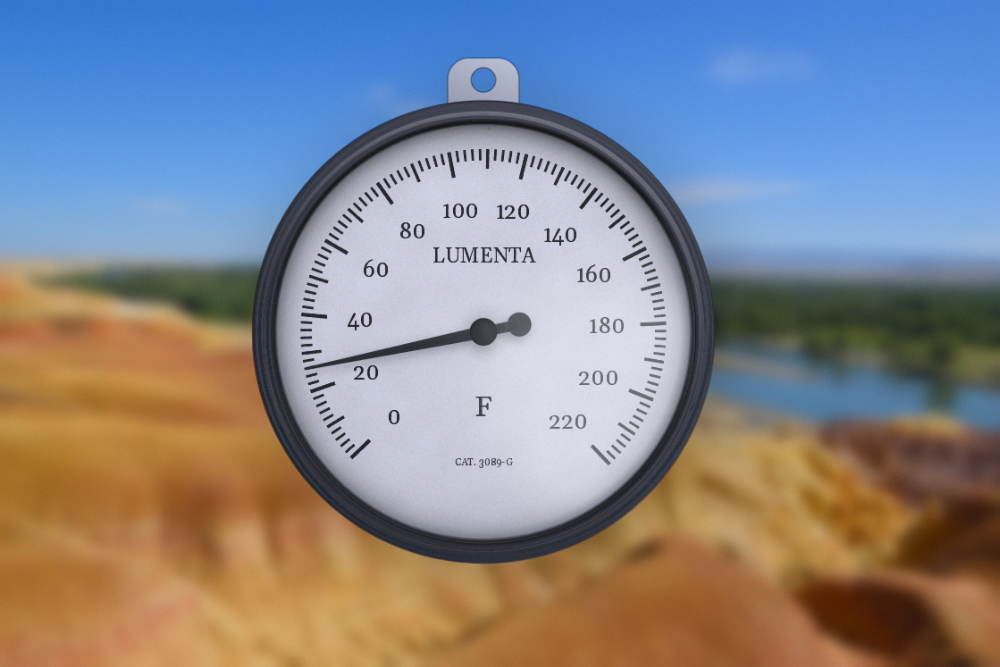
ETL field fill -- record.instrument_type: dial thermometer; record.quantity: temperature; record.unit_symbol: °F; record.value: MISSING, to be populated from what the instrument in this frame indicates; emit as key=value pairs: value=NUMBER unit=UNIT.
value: value=26 unit=°F
